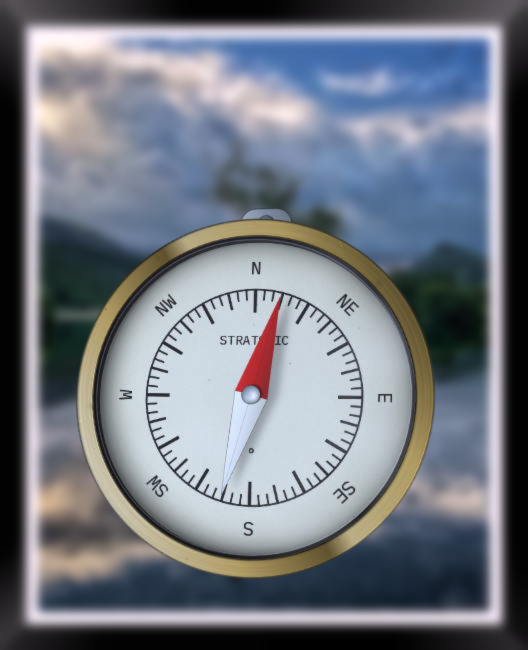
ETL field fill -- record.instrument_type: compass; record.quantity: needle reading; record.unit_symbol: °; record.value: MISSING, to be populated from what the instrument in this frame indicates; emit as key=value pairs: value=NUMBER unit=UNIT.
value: value=15 unit=°
